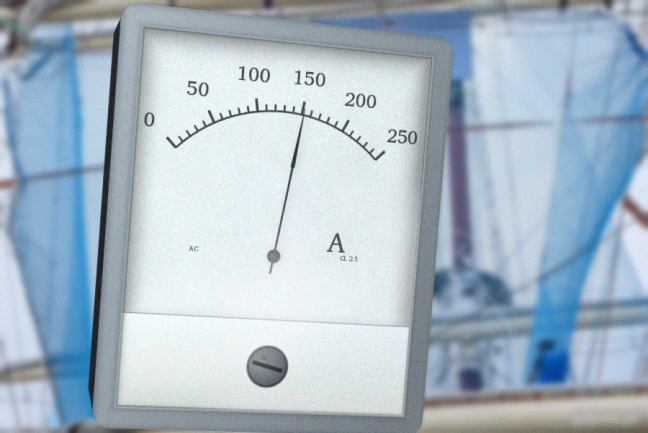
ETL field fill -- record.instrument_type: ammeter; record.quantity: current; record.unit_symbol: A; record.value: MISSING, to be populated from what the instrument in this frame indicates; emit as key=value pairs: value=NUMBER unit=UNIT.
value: value=150 unit=A
